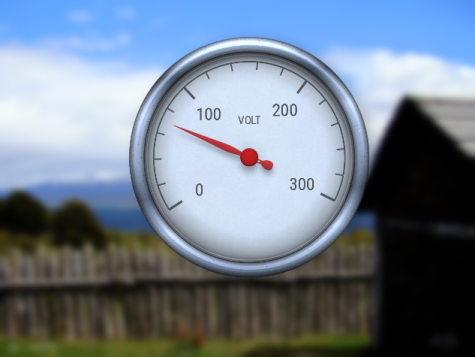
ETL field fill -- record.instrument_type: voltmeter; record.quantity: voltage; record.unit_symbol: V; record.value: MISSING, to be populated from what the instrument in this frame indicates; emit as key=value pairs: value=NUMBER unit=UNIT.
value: value=70 unit=V
